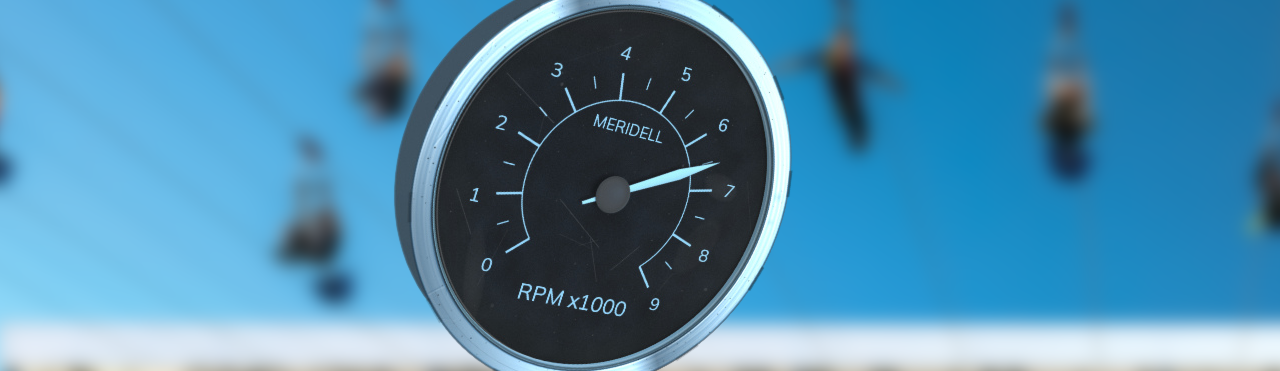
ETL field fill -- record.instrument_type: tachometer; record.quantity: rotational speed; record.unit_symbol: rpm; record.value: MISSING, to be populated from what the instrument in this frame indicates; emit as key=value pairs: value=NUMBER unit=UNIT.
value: value=6500 unit=rpm
